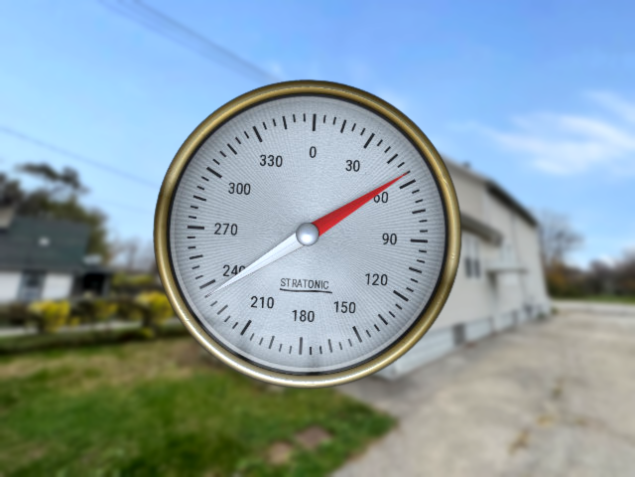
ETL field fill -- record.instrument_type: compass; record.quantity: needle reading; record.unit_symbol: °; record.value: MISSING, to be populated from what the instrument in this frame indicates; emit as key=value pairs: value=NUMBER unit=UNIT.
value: value=55 unit=°
